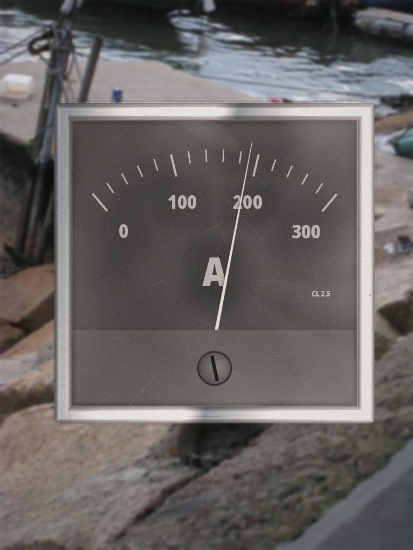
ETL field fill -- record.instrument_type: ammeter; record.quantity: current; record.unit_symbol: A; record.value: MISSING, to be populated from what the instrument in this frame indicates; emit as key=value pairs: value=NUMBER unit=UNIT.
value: value=190 unit=A
